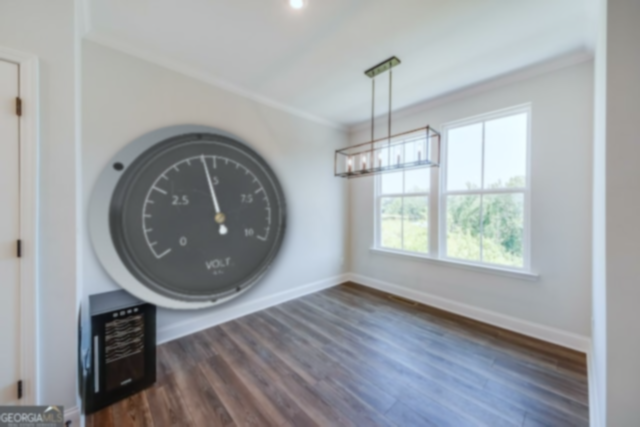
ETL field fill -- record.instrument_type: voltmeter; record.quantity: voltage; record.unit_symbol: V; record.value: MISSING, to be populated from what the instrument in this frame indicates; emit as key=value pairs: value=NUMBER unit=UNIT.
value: value=4.5 unit=V
